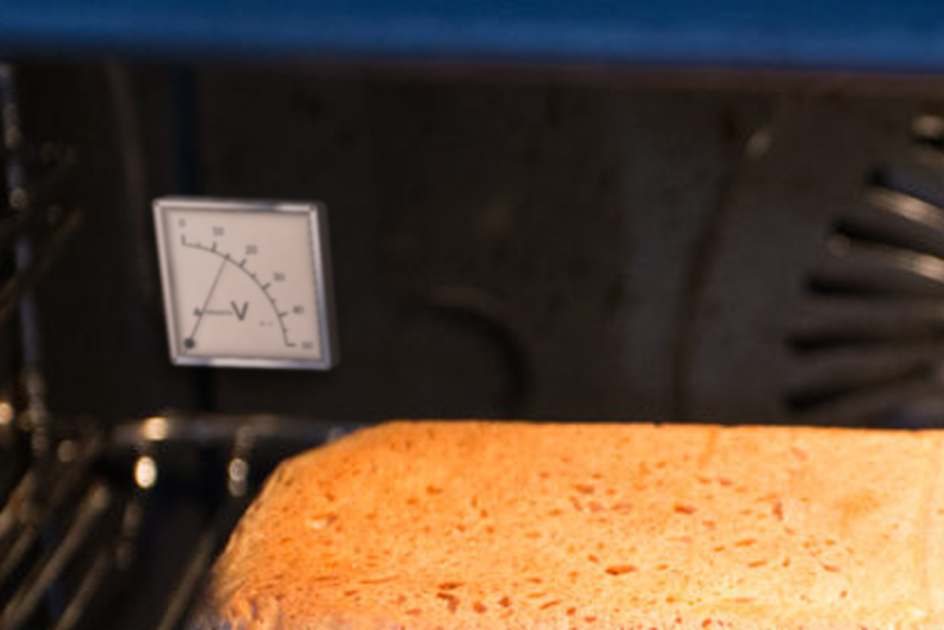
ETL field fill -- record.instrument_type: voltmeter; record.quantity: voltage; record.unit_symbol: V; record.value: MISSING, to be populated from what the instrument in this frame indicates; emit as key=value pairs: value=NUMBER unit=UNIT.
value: value=15 unit=V
